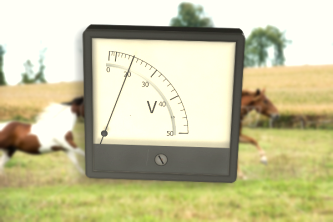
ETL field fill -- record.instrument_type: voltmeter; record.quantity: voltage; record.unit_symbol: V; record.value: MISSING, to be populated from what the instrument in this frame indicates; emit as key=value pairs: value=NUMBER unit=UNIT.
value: value=20 unit=V
